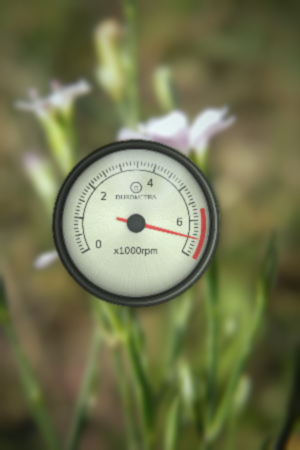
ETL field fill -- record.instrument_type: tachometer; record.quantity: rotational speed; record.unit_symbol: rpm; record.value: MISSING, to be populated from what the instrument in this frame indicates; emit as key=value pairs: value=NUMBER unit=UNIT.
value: value=6500 unit=rpm
